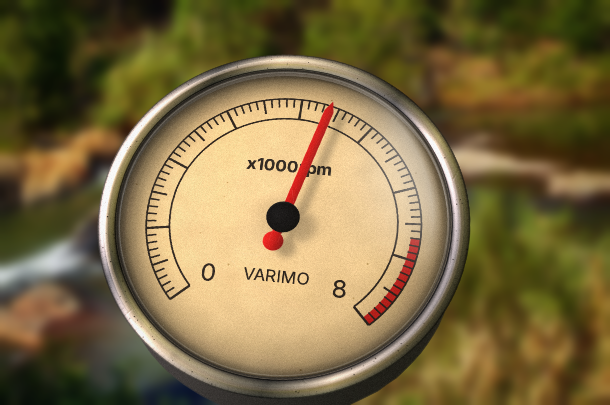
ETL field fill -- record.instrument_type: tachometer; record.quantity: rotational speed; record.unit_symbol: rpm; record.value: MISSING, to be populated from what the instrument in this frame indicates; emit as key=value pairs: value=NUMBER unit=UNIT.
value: value=4400 unit=rpm
